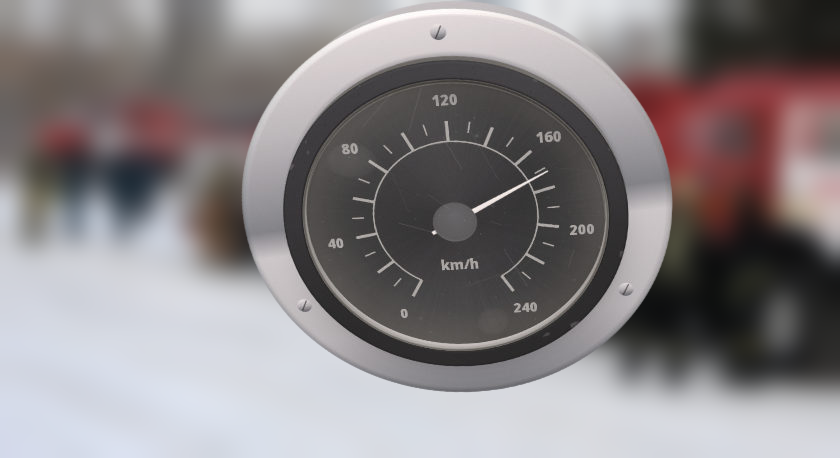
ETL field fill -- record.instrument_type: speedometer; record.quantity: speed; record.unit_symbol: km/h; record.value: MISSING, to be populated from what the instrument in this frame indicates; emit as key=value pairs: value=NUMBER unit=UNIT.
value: value=170 unit=km/h
